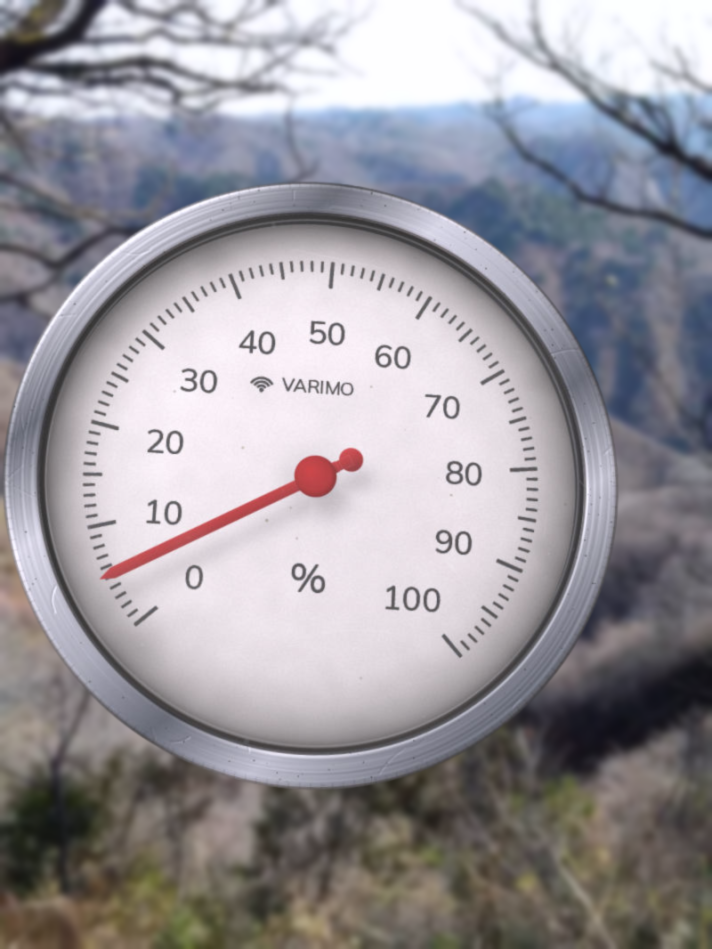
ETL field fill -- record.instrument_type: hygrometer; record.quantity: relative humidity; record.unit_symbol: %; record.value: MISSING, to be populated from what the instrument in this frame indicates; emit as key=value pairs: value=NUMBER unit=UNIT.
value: value=5 unit=%
